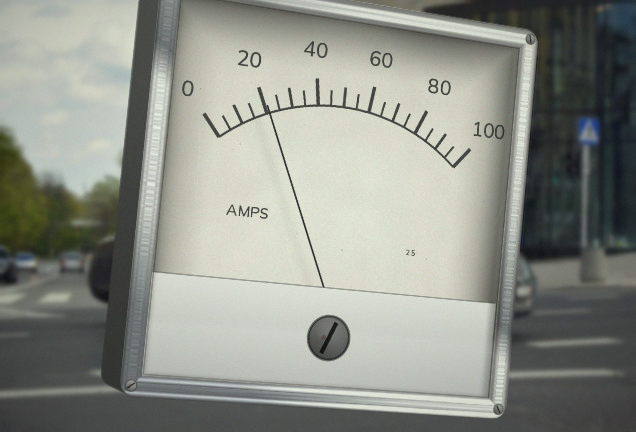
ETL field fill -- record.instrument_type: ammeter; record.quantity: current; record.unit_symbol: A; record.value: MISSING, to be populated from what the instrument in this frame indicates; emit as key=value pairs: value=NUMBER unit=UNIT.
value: value=20 unit=A
